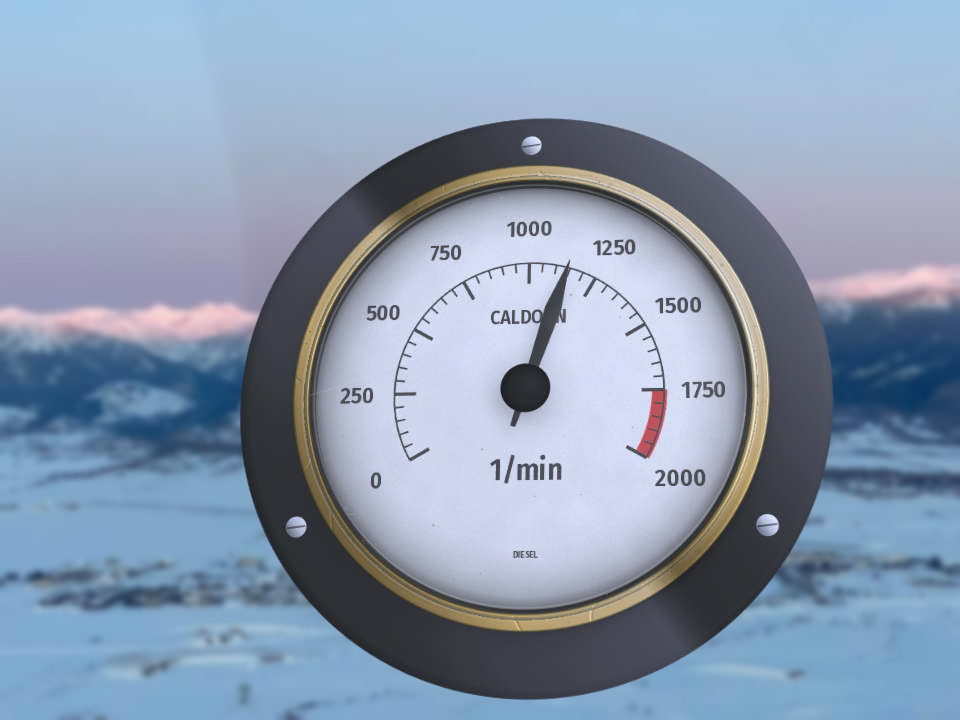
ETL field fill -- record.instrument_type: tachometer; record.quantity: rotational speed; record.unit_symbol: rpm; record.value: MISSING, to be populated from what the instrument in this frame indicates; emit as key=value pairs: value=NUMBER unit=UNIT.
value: value=1150 unit=rpm
